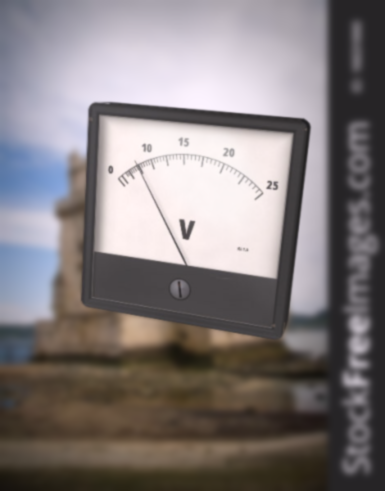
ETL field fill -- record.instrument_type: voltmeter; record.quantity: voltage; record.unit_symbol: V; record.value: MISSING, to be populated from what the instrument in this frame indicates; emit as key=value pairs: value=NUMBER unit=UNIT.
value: value=7.5 unit=V
